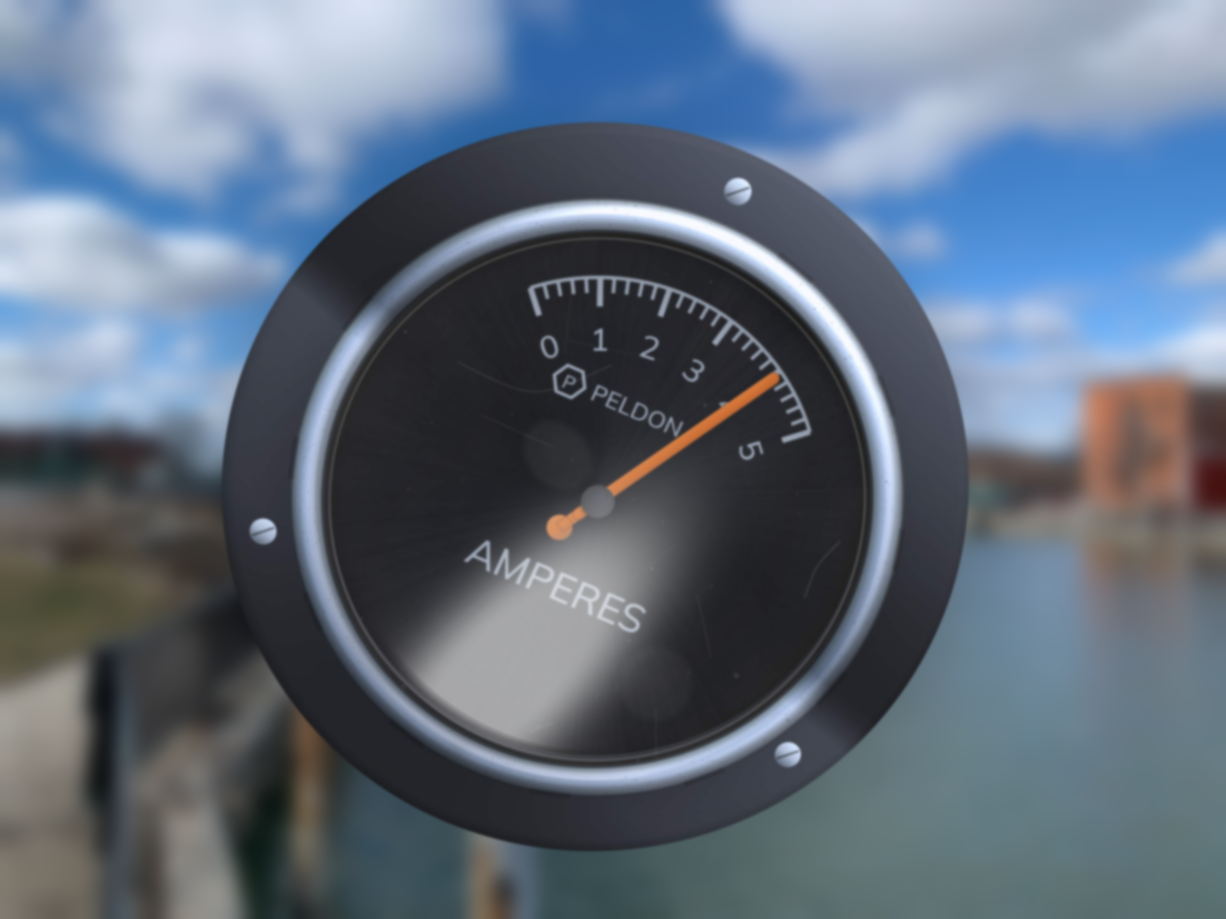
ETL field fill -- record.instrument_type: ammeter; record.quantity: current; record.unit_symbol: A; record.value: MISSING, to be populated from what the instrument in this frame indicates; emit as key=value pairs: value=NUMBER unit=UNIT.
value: value=4 unit=A
